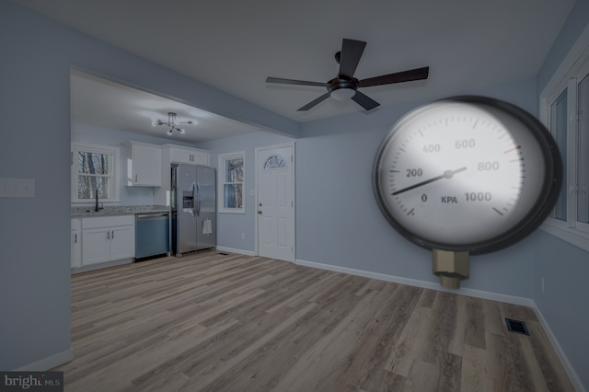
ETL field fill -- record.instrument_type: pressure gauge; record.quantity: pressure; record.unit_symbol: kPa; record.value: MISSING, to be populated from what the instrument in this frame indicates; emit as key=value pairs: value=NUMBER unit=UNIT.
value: value=100 unit=kPa
